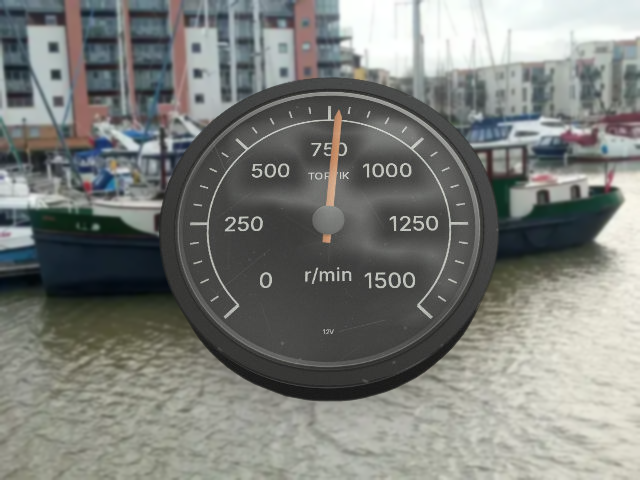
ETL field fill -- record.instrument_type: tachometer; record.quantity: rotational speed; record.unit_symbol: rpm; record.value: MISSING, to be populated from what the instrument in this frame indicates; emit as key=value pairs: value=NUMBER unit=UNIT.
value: value=775 unit=rpm
